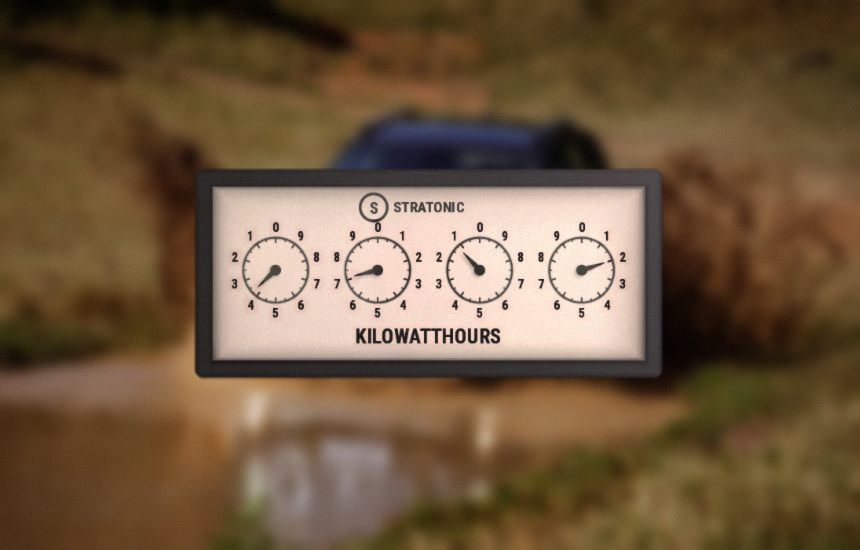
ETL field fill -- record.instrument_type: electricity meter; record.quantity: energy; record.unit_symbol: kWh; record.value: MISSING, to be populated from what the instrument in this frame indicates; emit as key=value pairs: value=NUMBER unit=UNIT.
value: value=3712 unit=kWh
